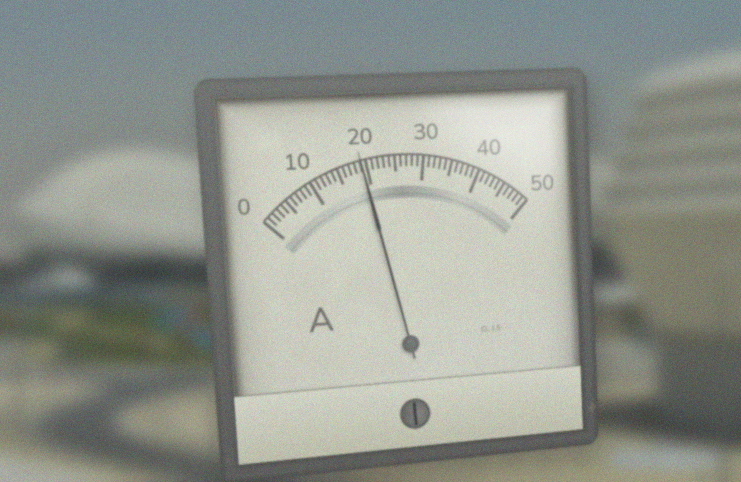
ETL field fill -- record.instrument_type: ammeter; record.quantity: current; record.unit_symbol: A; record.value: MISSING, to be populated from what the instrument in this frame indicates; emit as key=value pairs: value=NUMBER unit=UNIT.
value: value=19 unit=A
